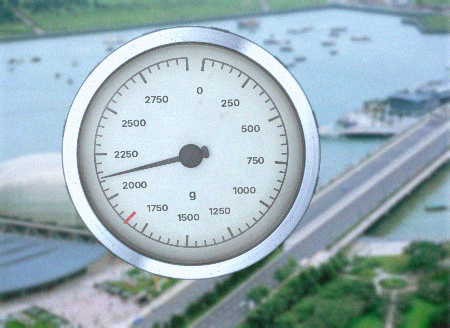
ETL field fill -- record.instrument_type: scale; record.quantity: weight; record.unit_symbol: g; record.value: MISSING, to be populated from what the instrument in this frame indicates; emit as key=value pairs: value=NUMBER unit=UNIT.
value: value=2125 unit=g
